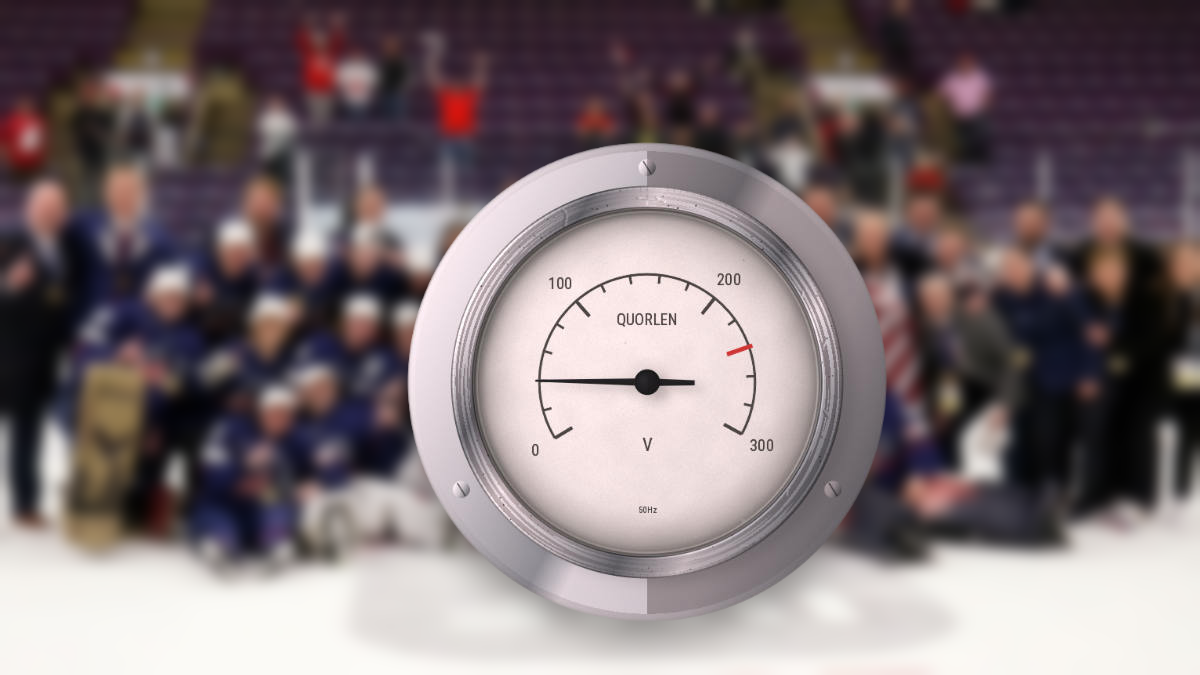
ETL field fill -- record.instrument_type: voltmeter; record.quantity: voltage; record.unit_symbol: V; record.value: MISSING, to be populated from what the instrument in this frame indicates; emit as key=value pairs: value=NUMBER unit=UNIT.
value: value=40 unit=V
